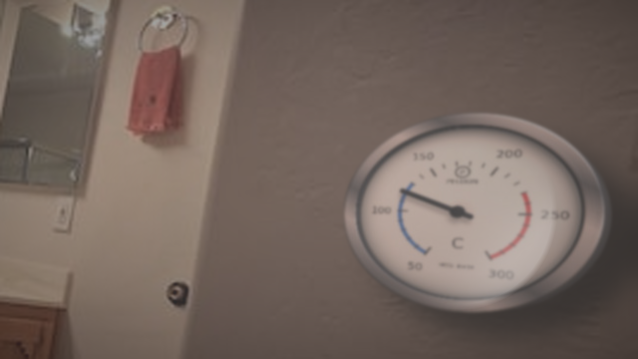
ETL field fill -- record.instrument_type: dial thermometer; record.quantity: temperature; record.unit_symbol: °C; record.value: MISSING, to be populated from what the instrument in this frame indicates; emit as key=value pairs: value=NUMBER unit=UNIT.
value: value=120 unit=°C
